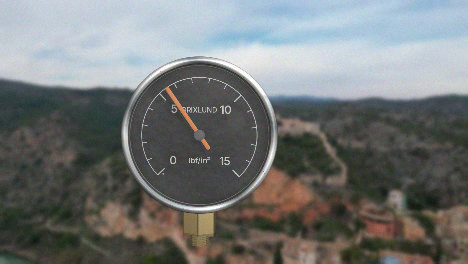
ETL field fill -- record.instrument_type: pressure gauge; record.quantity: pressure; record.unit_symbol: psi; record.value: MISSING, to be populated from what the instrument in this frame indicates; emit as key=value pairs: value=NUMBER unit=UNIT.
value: value=5.5 unit=psi
